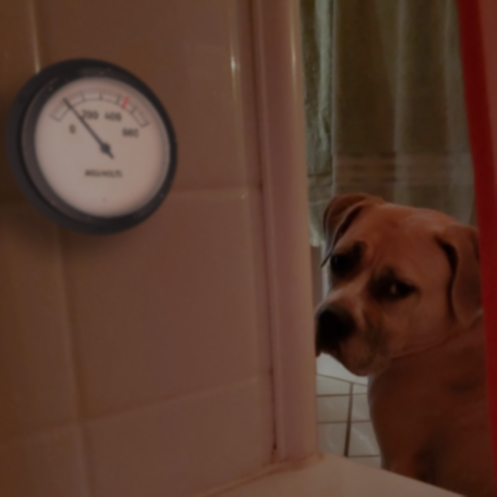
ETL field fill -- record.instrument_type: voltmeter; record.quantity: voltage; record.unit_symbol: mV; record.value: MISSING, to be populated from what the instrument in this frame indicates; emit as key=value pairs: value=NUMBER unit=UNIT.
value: value=100 unit=mV
